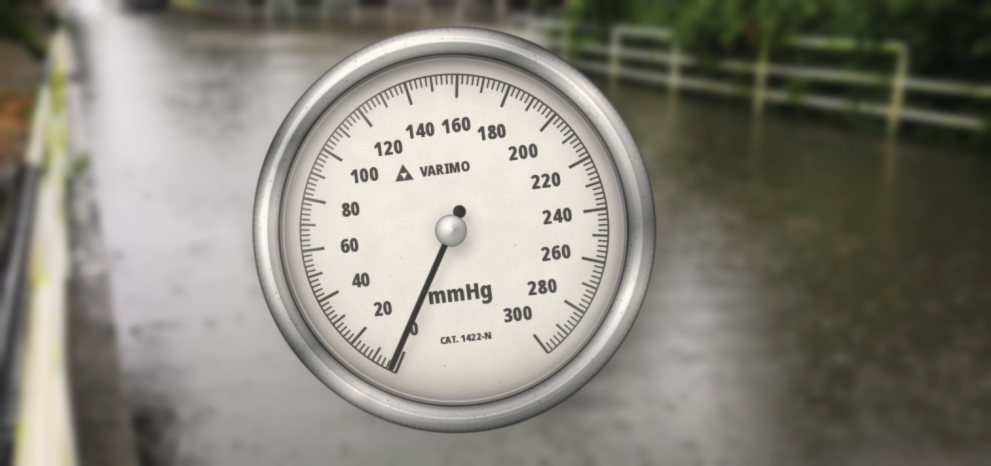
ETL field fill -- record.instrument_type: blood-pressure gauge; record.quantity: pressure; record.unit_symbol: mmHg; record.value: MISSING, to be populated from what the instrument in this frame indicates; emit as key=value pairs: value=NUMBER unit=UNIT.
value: value=2 unit=mmHg
